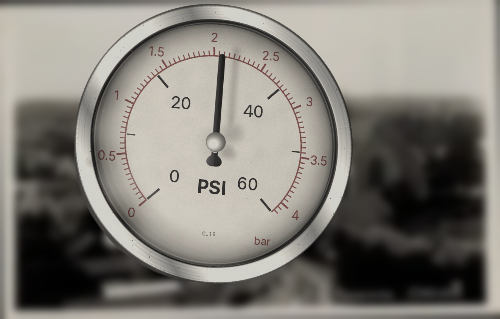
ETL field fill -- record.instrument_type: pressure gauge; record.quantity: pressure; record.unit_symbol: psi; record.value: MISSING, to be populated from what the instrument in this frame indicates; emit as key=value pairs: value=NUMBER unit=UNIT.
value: value=30 unit=psi
